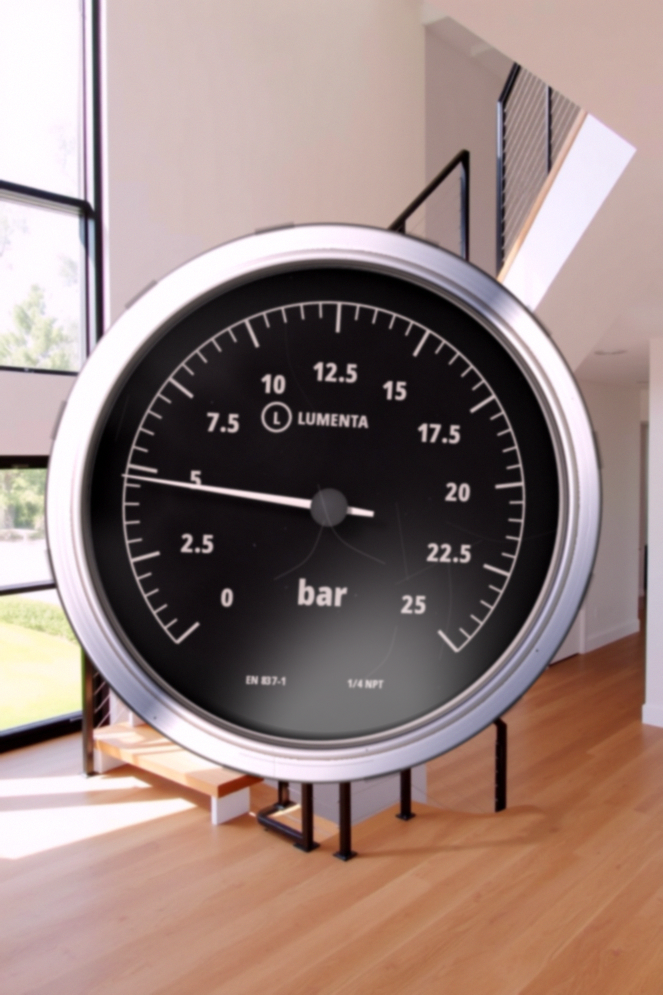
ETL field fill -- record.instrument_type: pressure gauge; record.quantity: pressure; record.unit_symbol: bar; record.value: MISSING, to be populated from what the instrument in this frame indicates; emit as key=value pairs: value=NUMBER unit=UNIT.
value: value=4.75 unit=bar
